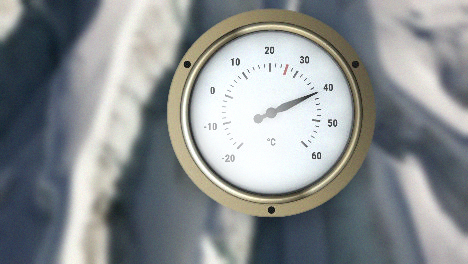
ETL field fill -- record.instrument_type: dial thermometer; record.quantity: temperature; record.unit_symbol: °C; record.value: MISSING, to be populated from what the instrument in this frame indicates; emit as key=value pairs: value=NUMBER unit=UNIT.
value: value=40 unit=°C
